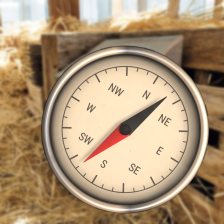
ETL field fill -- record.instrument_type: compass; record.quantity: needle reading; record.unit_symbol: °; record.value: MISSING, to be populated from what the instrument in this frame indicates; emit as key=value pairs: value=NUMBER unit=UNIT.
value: value=200 unit=°
